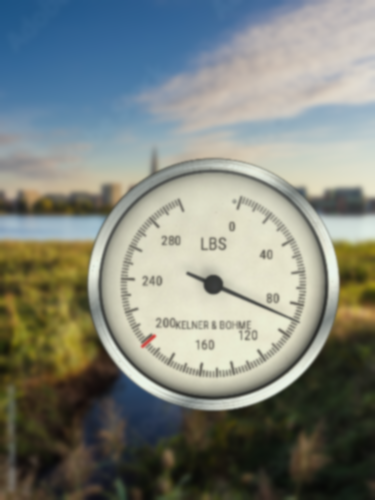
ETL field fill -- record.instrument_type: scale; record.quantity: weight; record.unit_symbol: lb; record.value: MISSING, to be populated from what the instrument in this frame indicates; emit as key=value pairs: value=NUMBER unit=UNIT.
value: value=90 unit=lb
